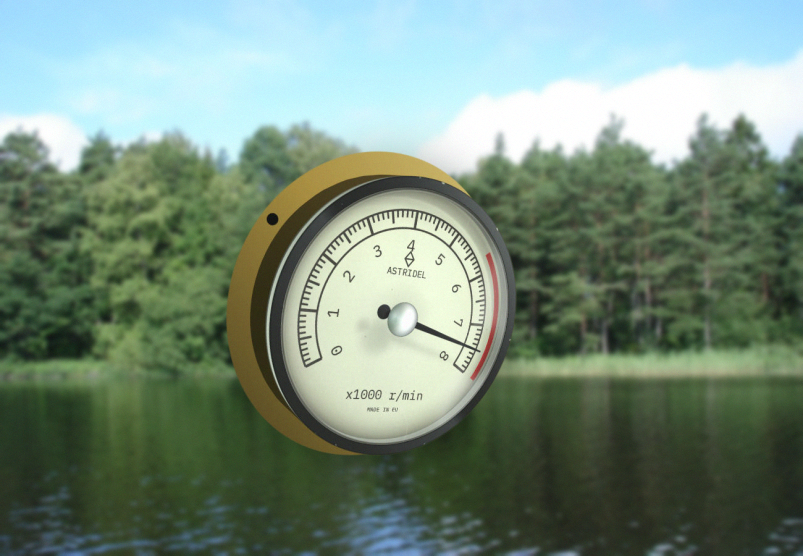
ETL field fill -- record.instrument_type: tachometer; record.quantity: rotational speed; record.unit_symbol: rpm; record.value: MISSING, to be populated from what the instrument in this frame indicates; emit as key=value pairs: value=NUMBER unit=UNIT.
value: value=7500 unit=rpm
